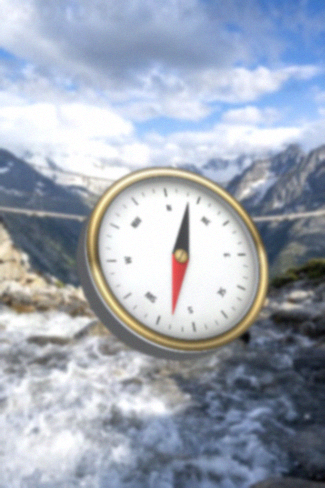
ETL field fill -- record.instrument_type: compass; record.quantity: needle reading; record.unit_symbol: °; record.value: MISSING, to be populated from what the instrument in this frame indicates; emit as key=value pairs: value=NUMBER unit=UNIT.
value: value=200 unit=°
